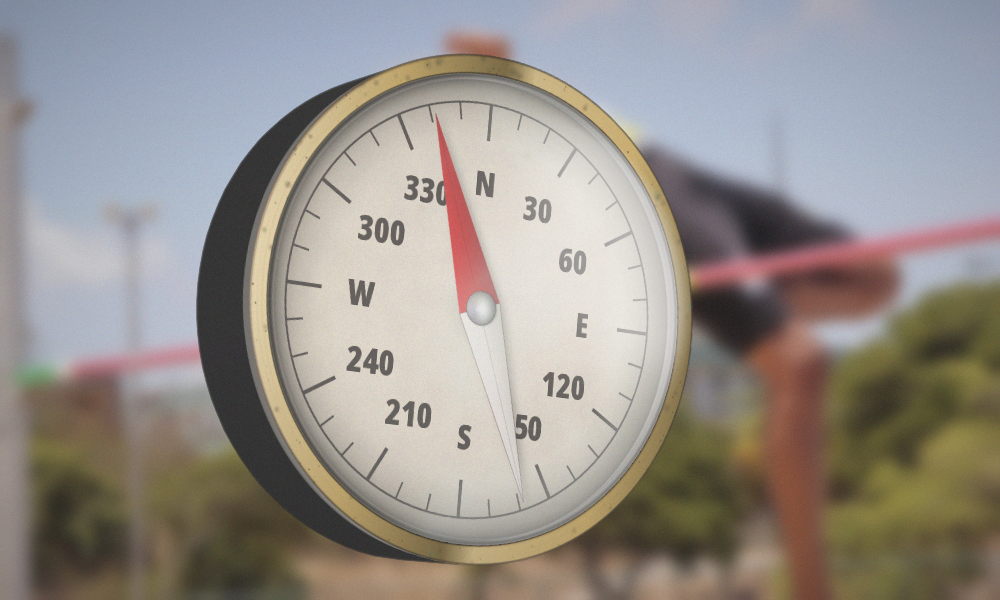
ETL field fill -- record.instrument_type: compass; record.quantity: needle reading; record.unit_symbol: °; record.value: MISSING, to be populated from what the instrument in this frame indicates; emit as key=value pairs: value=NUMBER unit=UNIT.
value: value=340 unit=°
